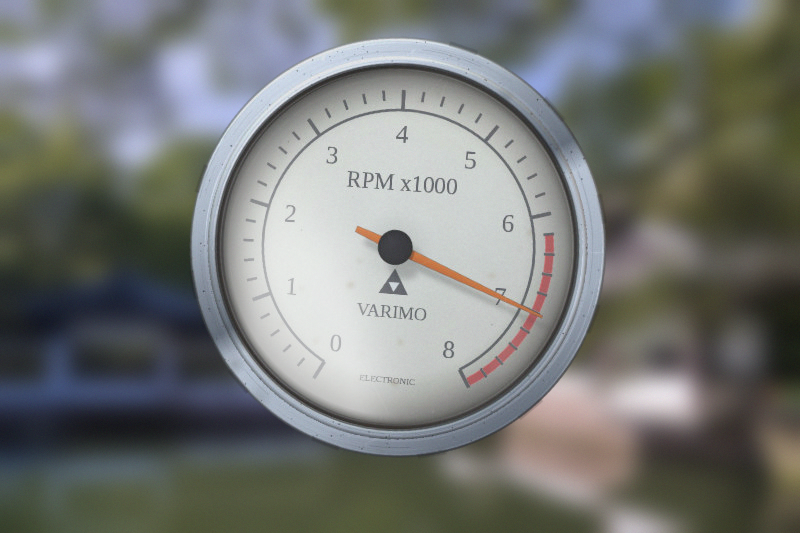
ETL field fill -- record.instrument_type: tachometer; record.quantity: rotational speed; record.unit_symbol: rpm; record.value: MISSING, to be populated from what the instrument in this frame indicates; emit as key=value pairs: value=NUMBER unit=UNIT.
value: value=7000 unit=rpm
